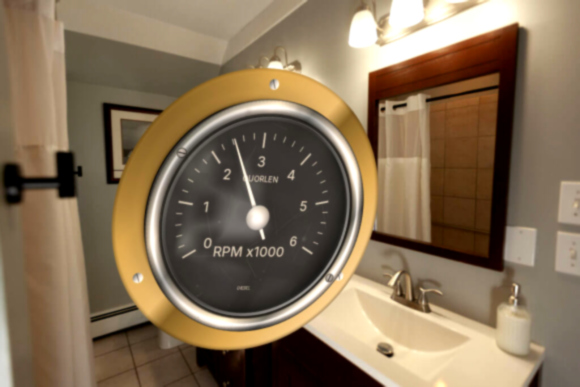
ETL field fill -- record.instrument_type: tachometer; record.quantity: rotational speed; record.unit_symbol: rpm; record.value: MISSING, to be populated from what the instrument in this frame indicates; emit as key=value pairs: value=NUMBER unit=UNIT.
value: value=2400 unit=rpm
